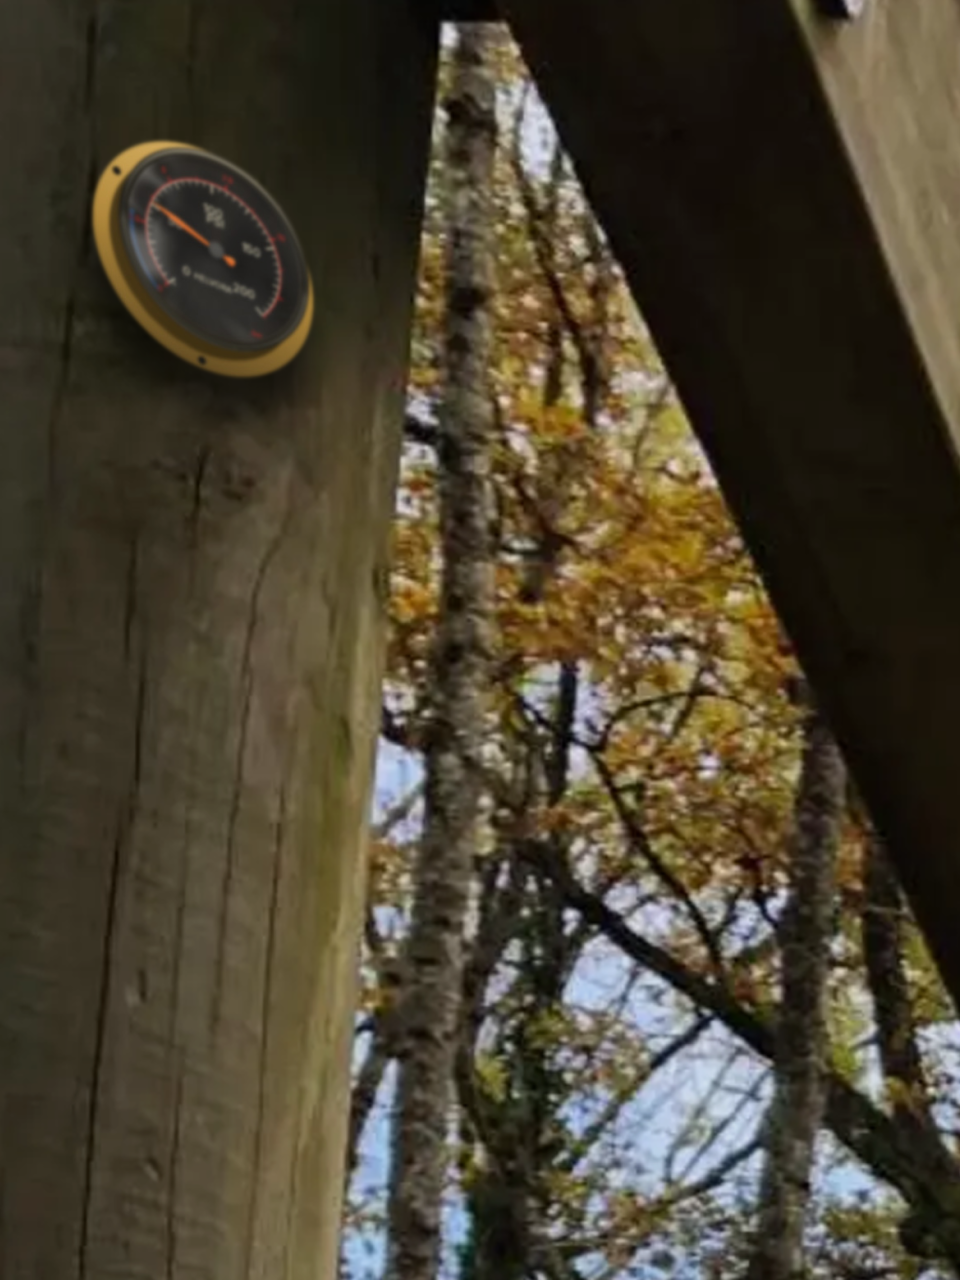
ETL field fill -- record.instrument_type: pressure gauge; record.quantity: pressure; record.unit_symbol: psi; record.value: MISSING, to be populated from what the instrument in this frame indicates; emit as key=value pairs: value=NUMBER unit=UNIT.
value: value=50 unit=psi
